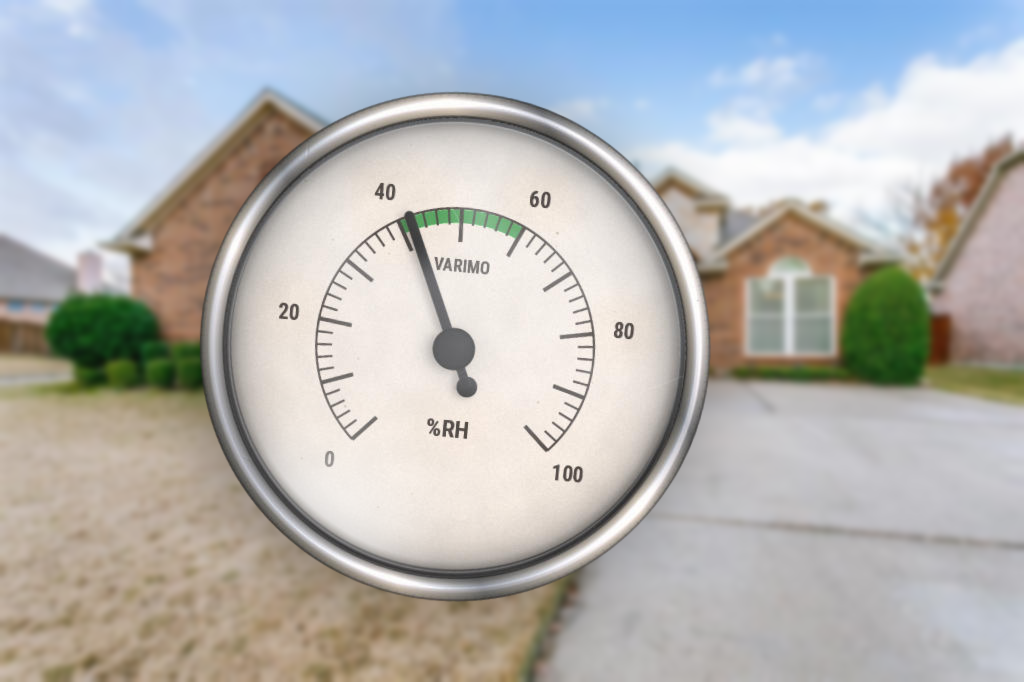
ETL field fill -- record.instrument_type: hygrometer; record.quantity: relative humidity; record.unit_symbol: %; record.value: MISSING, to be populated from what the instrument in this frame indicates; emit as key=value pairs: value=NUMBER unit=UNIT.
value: value=42 unit=%
